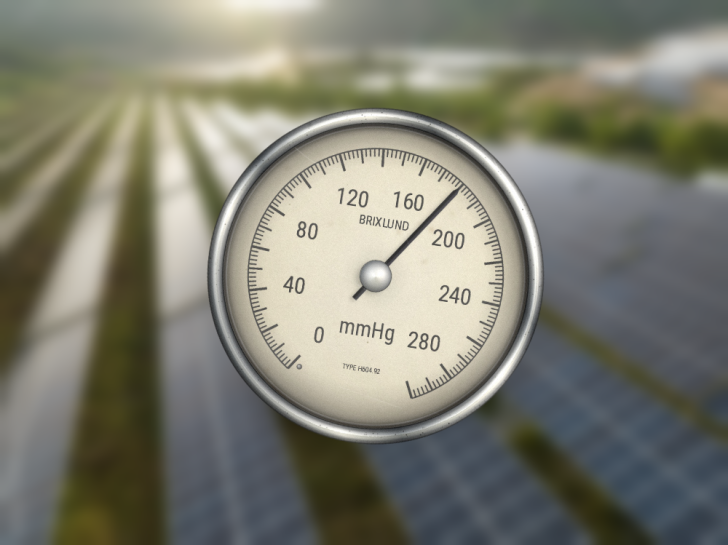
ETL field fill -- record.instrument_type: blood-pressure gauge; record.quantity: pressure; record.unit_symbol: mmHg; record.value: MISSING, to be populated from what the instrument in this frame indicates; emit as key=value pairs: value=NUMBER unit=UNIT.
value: value=180 unit=mmHg
